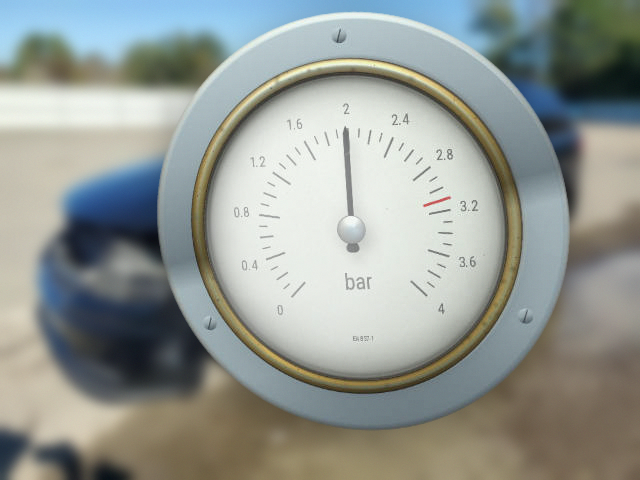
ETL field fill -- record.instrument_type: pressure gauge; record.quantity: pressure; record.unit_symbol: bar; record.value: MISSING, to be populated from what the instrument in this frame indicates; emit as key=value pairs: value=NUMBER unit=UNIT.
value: value=2 unit=bar
